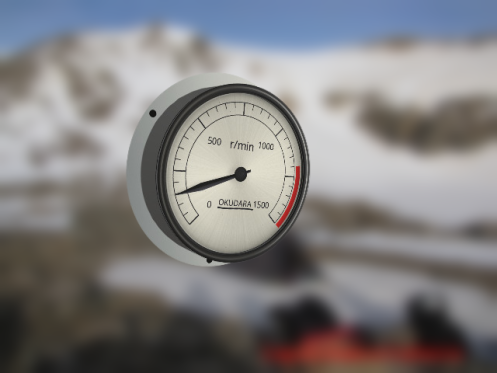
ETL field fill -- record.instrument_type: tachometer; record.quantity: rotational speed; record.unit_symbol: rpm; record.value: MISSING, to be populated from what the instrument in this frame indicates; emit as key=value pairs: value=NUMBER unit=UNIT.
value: value=150 unit=rpm
